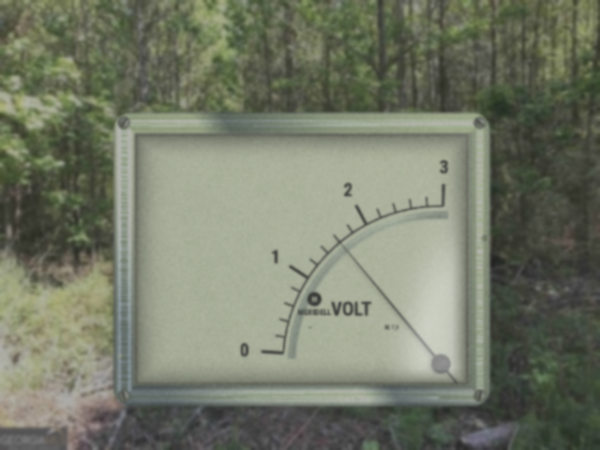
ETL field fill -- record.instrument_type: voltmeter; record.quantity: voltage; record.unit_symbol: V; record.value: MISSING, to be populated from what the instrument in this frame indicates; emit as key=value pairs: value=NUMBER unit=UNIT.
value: value=1.6 unit=V
